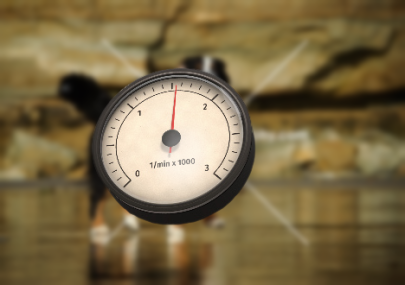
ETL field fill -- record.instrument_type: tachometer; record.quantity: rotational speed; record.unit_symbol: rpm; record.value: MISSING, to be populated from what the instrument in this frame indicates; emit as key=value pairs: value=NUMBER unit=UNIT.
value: value=1550 unit=rpm
